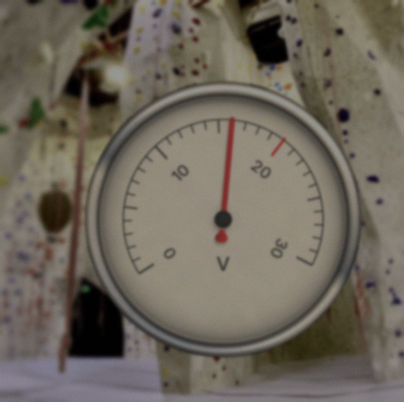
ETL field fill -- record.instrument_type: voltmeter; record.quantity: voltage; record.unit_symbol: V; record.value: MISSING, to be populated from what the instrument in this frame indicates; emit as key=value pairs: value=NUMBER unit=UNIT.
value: value=16 unit=V
